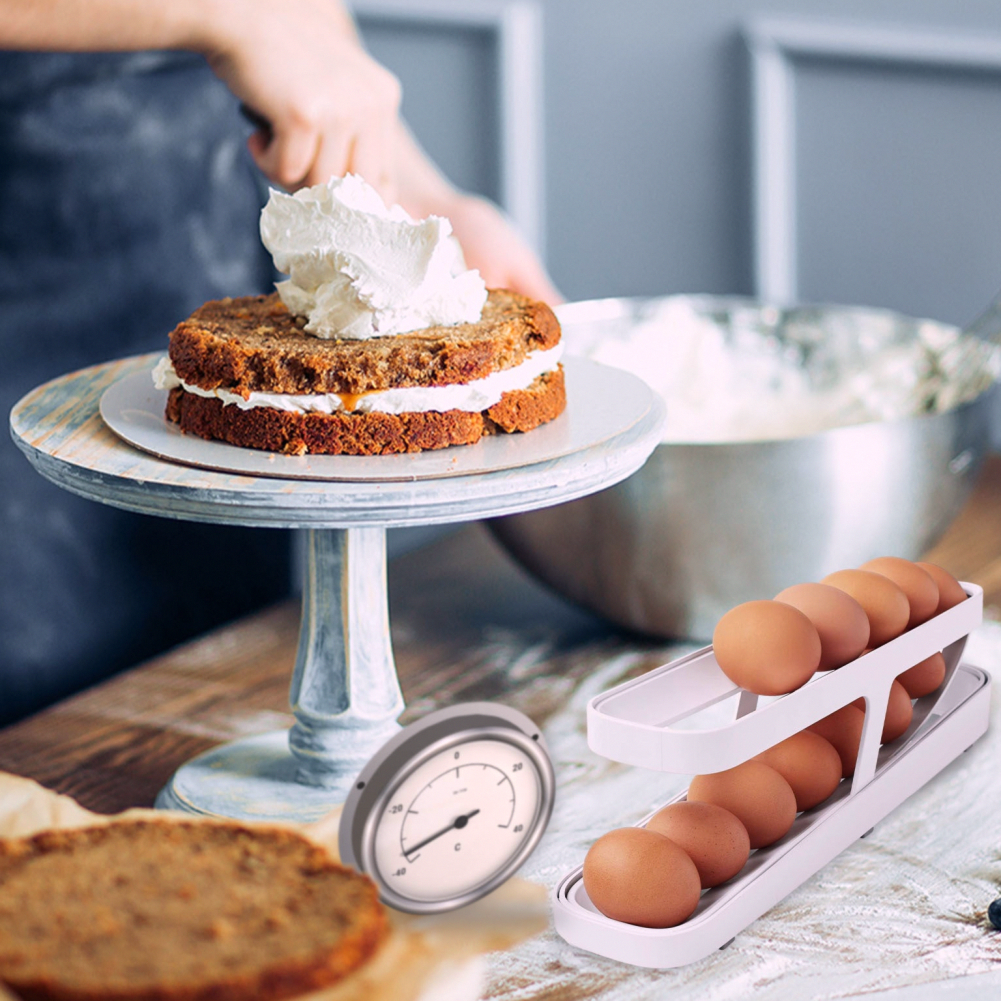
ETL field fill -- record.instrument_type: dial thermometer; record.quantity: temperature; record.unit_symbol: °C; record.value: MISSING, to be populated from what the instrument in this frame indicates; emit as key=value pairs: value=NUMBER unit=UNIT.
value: value=-35 unit=°C
